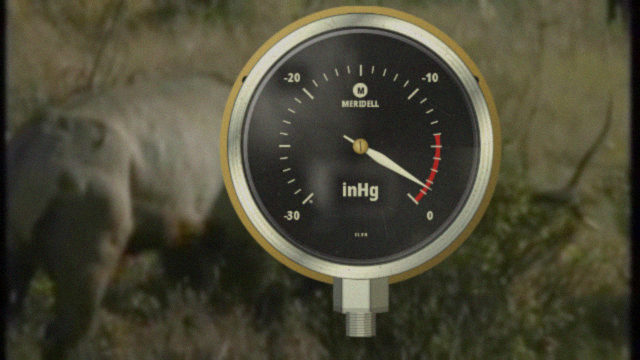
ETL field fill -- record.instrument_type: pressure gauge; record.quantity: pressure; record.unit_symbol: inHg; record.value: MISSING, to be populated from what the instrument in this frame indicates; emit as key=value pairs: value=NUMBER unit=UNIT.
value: value=-1.5 unit=inHg
